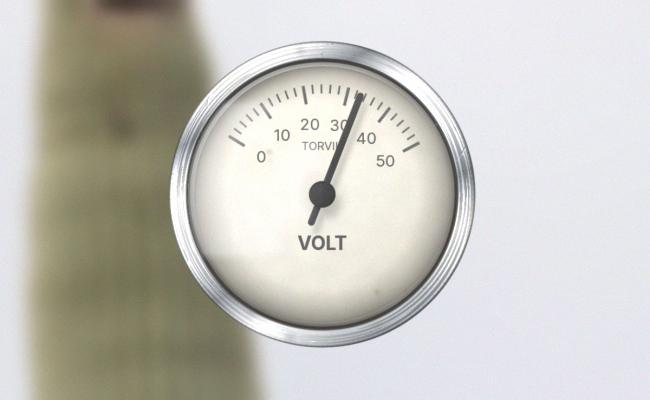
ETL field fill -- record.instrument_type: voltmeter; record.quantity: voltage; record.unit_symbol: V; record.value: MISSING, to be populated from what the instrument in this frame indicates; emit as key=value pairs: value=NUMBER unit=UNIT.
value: value=33 unit=V
